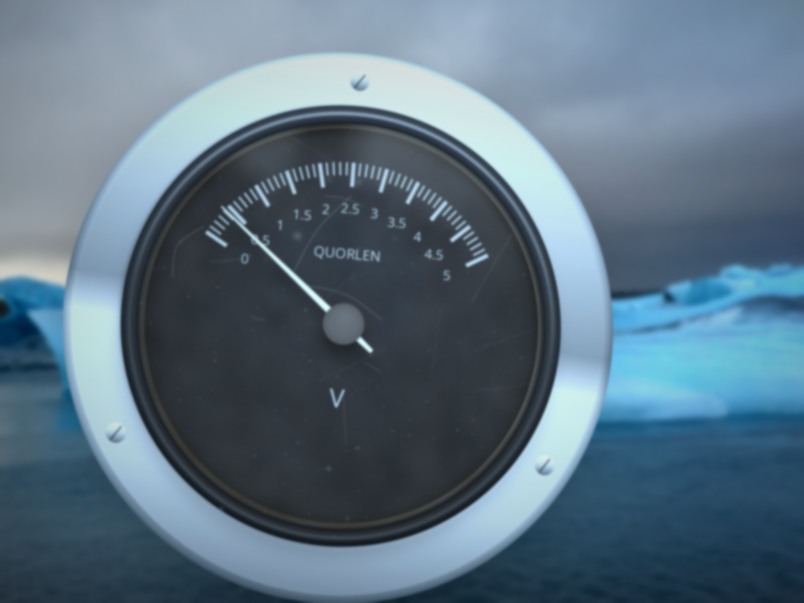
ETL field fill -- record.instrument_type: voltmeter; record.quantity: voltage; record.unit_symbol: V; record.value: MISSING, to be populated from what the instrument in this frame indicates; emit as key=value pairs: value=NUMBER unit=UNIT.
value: value=0.4 unit=V
